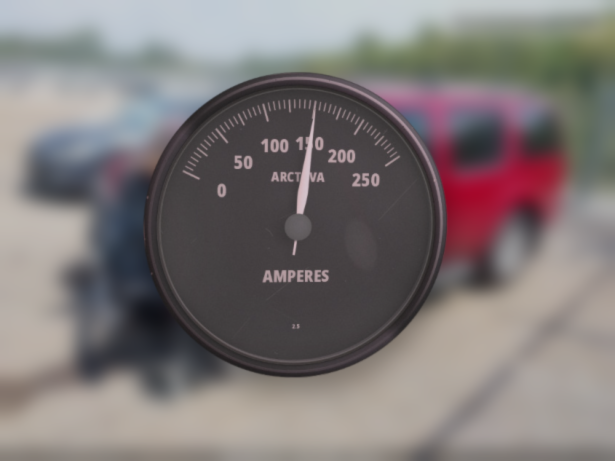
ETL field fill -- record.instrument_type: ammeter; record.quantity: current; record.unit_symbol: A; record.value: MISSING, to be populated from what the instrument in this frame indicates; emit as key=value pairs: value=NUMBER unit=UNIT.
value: value=150 unit=A
